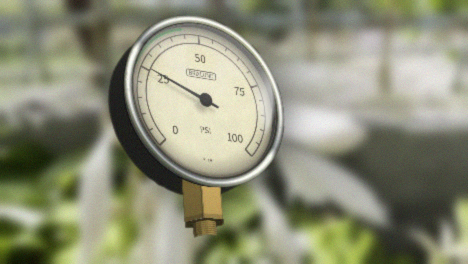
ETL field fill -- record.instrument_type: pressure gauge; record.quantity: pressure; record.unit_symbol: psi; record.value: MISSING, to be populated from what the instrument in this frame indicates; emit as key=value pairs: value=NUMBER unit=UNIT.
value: value=25 unit=psi
